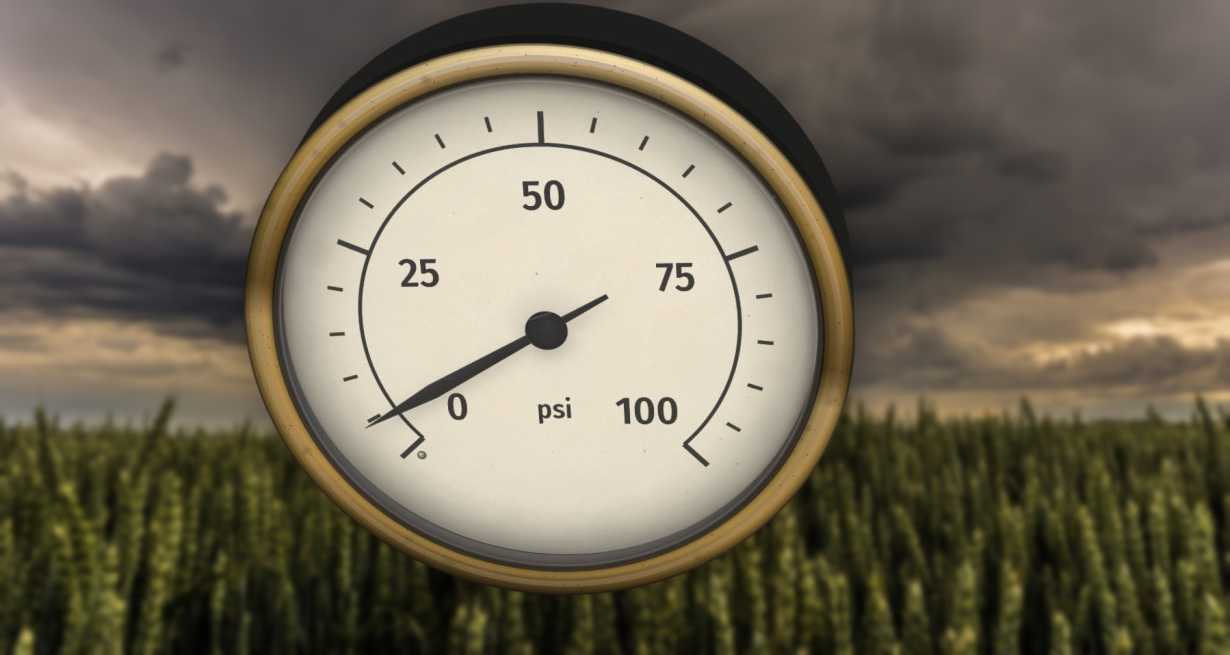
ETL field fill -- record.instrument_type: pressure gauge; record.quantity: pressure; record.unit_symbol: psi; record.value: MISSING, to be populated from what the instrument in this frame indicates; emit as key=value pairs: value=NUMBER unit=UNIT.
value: value=5 unit=psi
